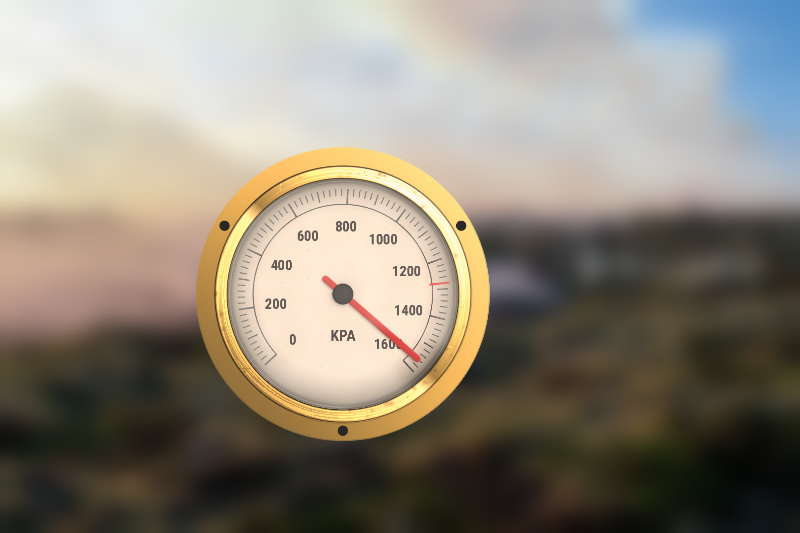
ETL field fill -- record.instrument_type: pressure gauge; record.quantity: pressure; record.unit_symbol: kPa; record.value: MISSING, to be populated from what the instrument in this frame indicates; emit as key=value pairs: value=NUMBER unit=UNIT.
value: value=1560 unit=kPa
